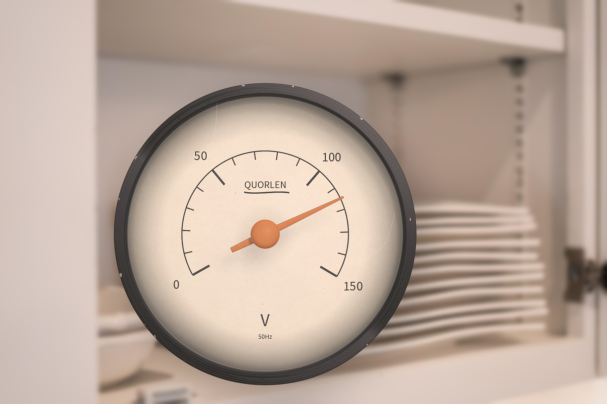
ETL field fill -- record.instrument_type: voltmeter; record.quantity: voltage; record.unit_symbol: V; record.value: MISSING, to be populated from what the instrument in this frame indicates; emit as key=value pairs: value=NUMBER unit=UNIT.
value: value=115 unit=V
